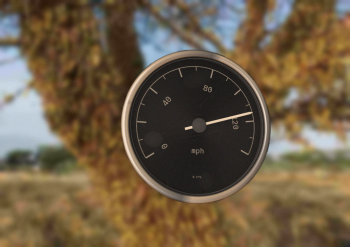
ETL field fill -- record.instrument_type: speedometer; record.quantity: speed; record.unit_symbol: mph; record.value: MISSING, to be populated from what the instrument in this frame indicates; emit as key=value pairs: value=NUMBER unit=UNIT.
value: value=115 unit=mph
